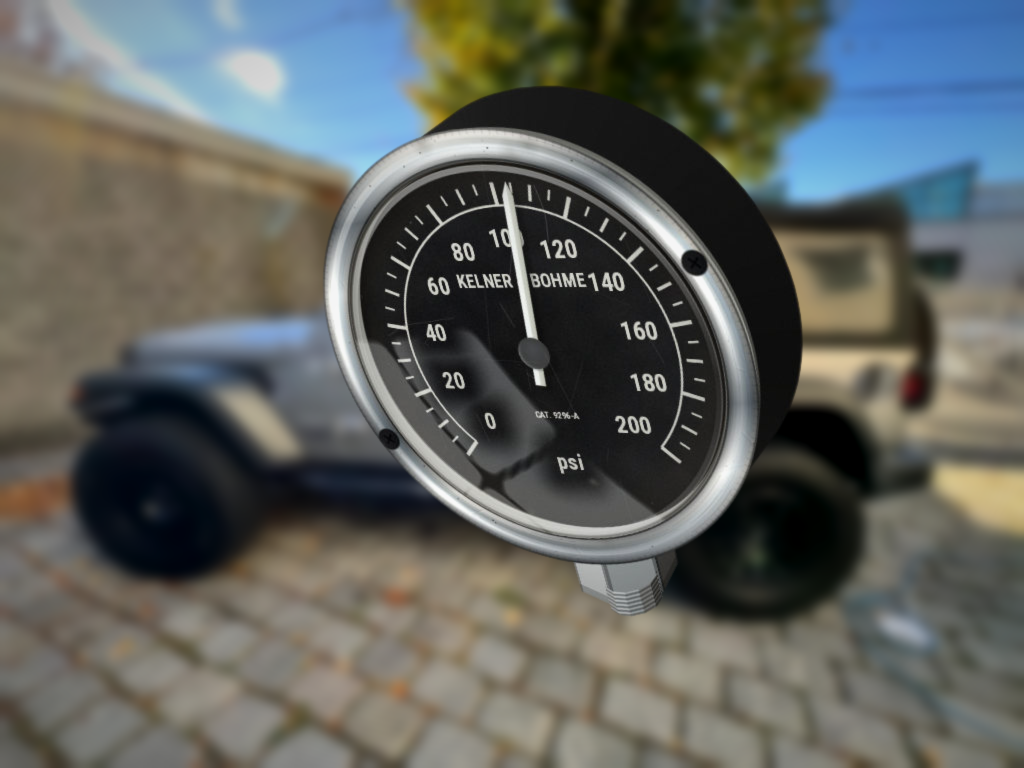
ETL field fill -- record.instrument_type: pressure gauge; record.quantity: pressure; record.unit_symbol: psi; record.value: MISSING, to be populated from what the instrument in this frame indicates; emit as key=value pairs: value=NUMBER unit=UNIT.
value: value=105 unit=psi
